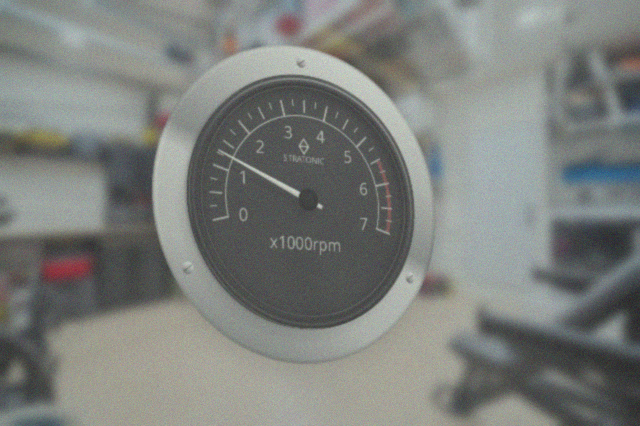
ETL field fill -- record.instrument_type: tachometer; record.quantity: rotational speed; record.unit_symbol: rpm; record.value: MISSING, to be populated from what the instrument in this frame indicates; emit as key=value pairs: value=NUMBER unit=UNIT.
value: value=1250 unit=rpm
